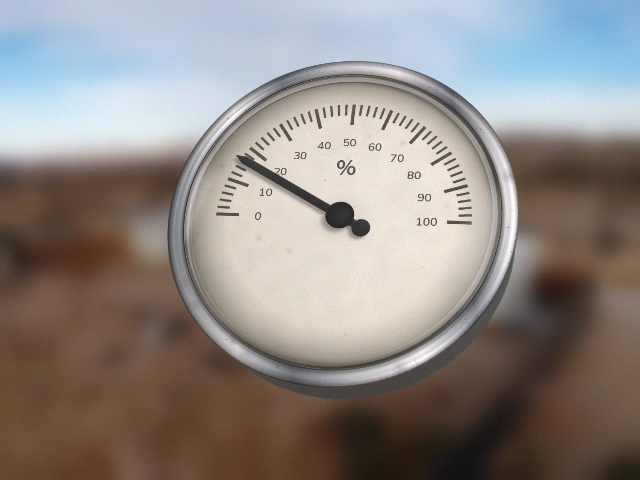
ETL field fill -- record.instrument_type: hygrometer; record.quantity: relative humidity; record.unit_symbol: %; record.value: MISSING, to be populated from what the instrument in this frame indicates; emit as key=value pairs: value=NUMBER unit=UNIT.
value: value=16 unit=%
